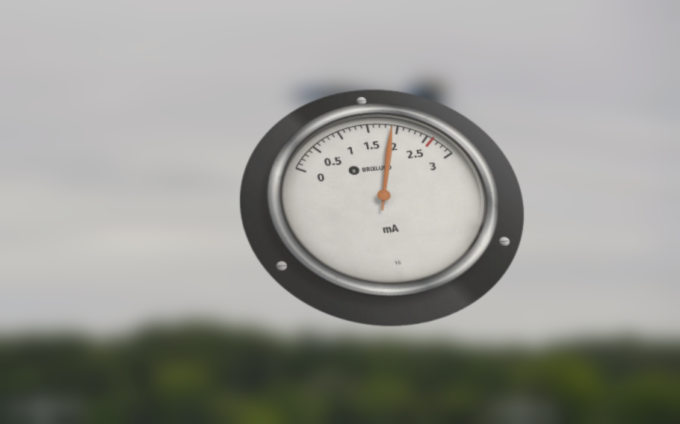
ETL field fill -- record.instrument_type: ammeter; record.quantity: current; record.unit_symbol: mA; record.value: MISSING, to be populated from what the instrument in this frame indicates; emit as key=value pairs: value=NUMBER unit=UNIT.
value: value=1.9 unit=mA
